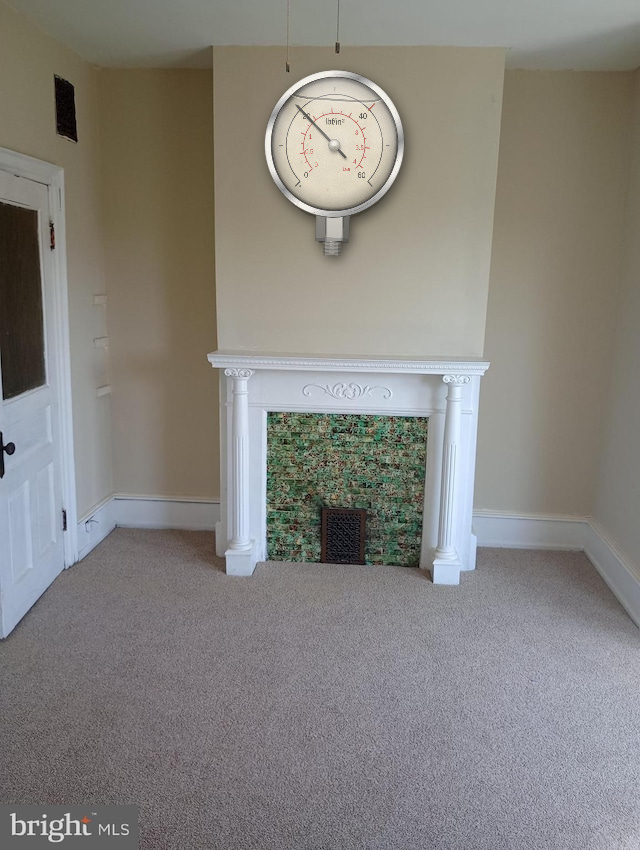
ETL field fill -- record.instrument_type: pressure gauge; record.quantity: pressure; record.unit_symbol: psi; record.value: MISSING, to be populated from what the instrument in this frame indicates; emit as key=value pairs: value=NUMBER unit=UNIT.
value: value=20 unit=psi
